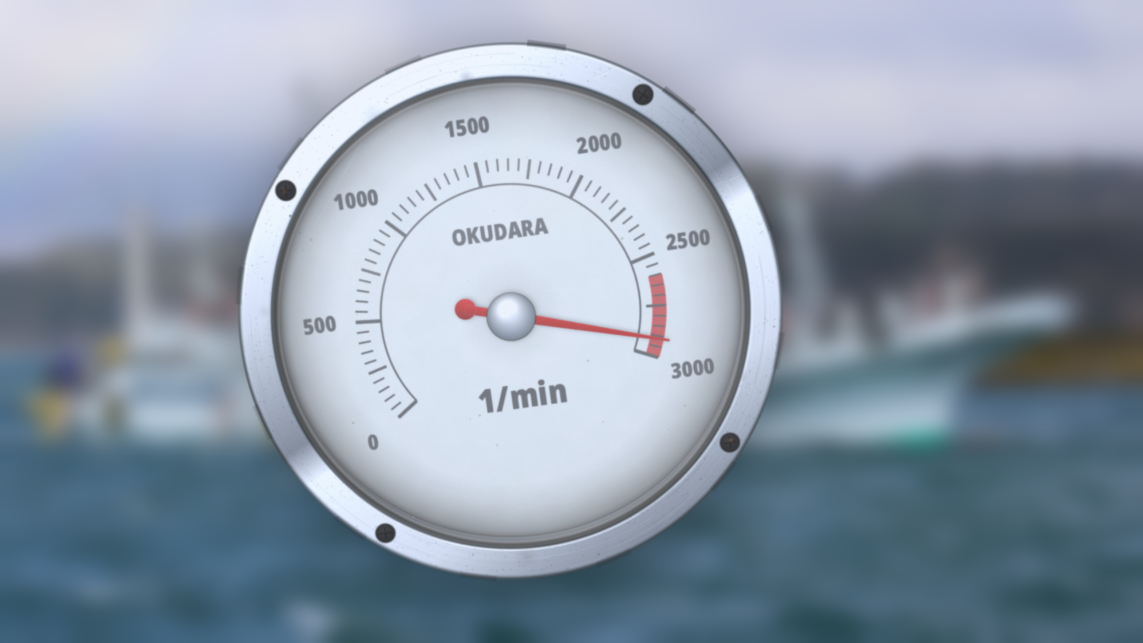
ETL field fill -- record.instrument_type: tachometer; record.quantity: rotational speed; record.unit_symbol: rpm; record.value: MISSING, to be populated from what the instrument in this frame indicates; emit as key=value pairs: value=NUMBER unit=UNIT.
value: value=2900 unit=rpm
